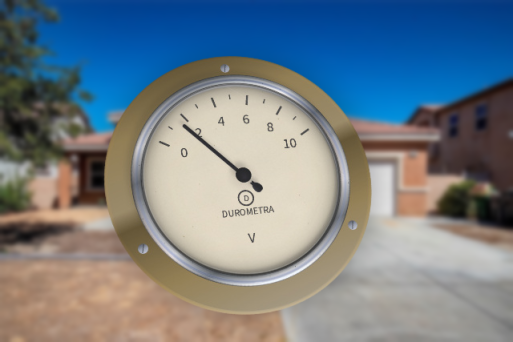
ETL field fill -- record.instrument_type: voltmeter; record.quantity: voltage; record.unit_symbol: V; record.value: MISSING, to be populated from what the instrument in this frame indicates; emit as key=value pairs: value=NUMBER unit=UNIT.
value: value=1.5 unit=V
